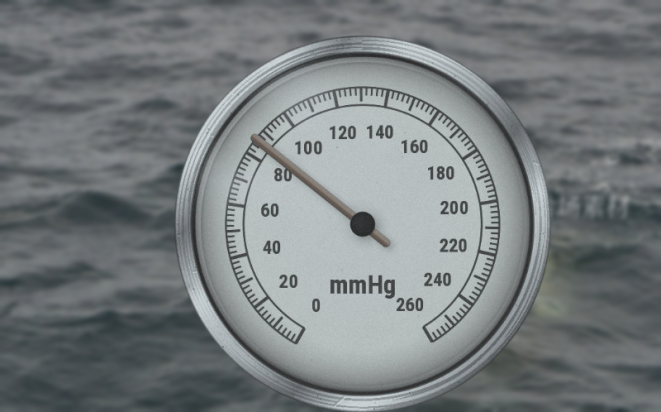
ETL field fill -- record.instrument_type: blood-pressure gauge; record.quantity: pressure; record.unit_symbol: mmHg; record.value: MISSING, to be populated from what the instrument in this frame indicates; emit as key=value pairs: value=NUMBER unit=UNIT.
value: value=86 unit=mmHg
